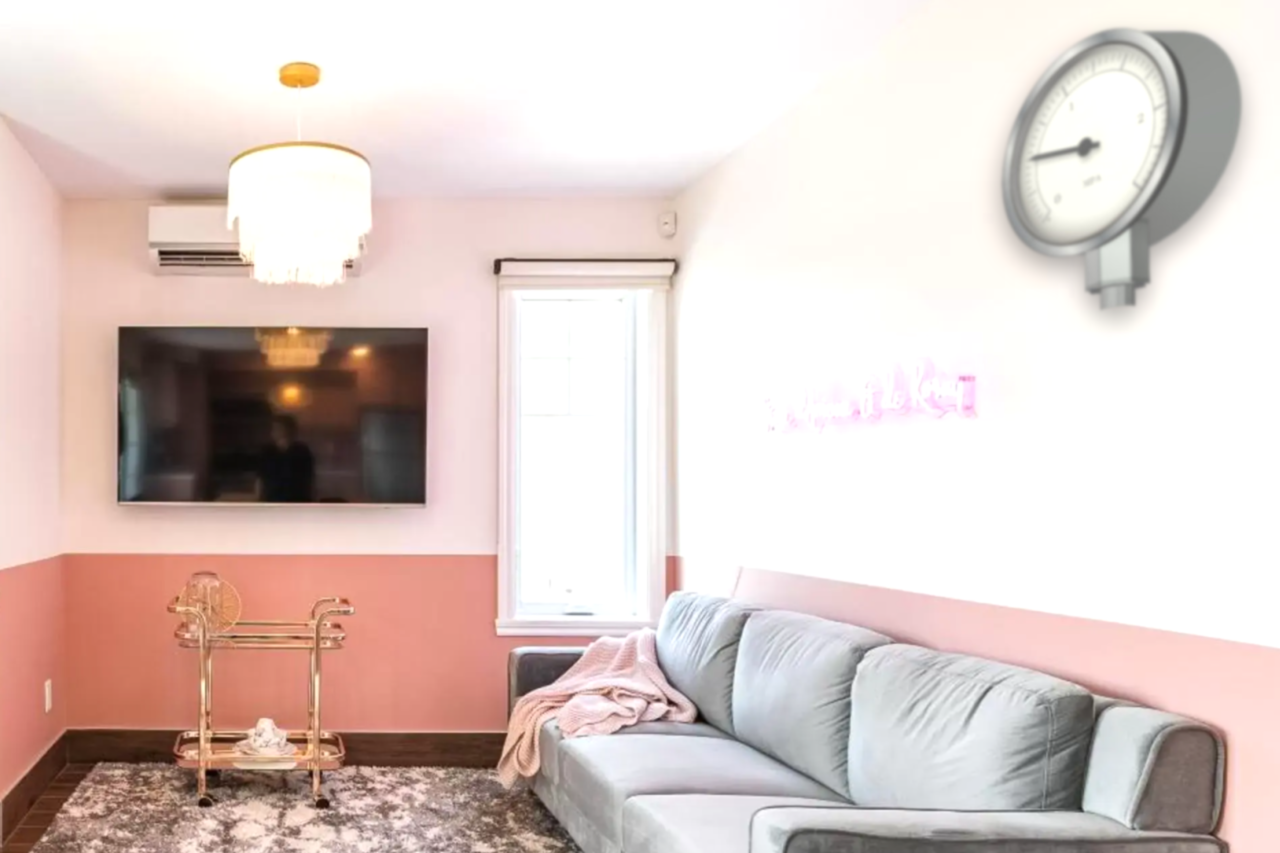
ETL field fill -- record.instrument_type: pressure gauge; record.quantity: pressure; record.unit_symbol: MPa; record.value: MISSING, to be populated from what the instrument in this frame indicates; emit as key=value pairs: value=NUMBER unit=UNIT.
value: value=0.5 unit=MPa
